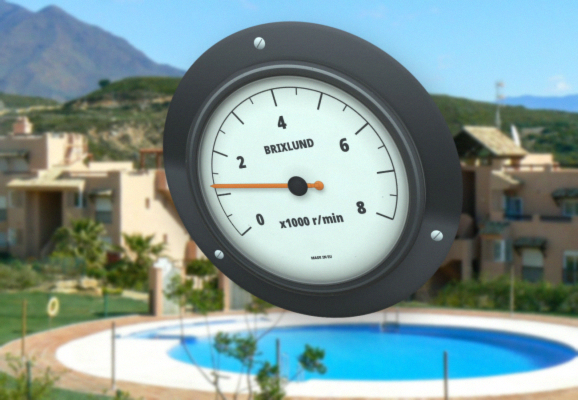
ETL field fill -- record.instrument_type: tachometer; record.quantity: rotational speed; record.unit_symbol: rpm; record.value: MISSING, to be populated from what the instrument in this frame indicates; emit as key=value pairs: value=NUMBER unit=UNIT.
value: value=1250 unit=rpm
